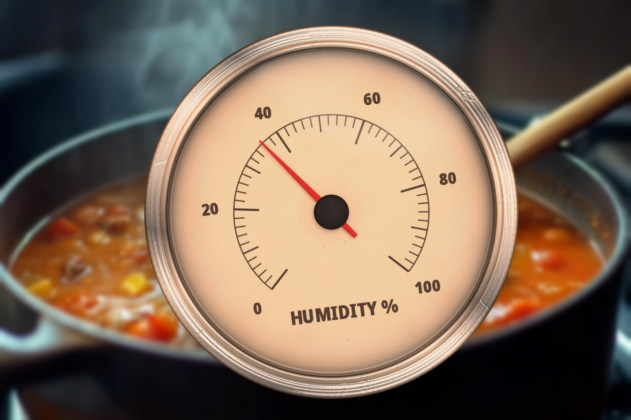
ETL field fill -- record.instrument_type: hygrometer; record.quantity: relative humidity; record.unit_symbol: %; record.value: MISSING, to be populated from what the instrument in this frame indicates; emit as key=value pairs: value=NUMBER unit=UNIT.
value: value=36 unit=%
